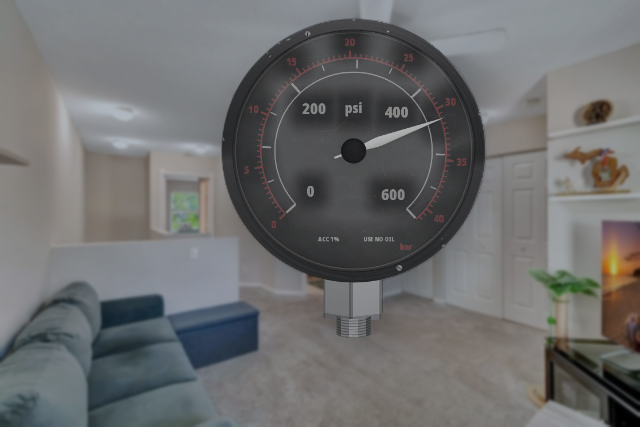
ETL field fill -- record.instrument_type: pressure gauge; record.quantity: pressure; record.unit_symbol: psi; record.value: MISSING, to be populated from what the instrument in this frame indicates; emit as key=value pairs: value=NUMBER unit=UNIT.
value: value=450 unit=psi
